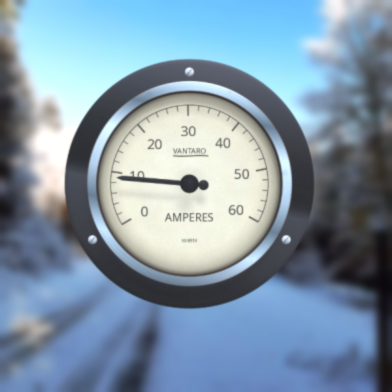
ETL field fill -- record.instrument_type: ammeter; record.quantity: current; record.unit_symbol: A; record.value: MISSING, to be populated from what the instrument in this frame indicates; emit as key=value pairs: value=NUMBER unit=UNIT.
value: value=9 unit=A
